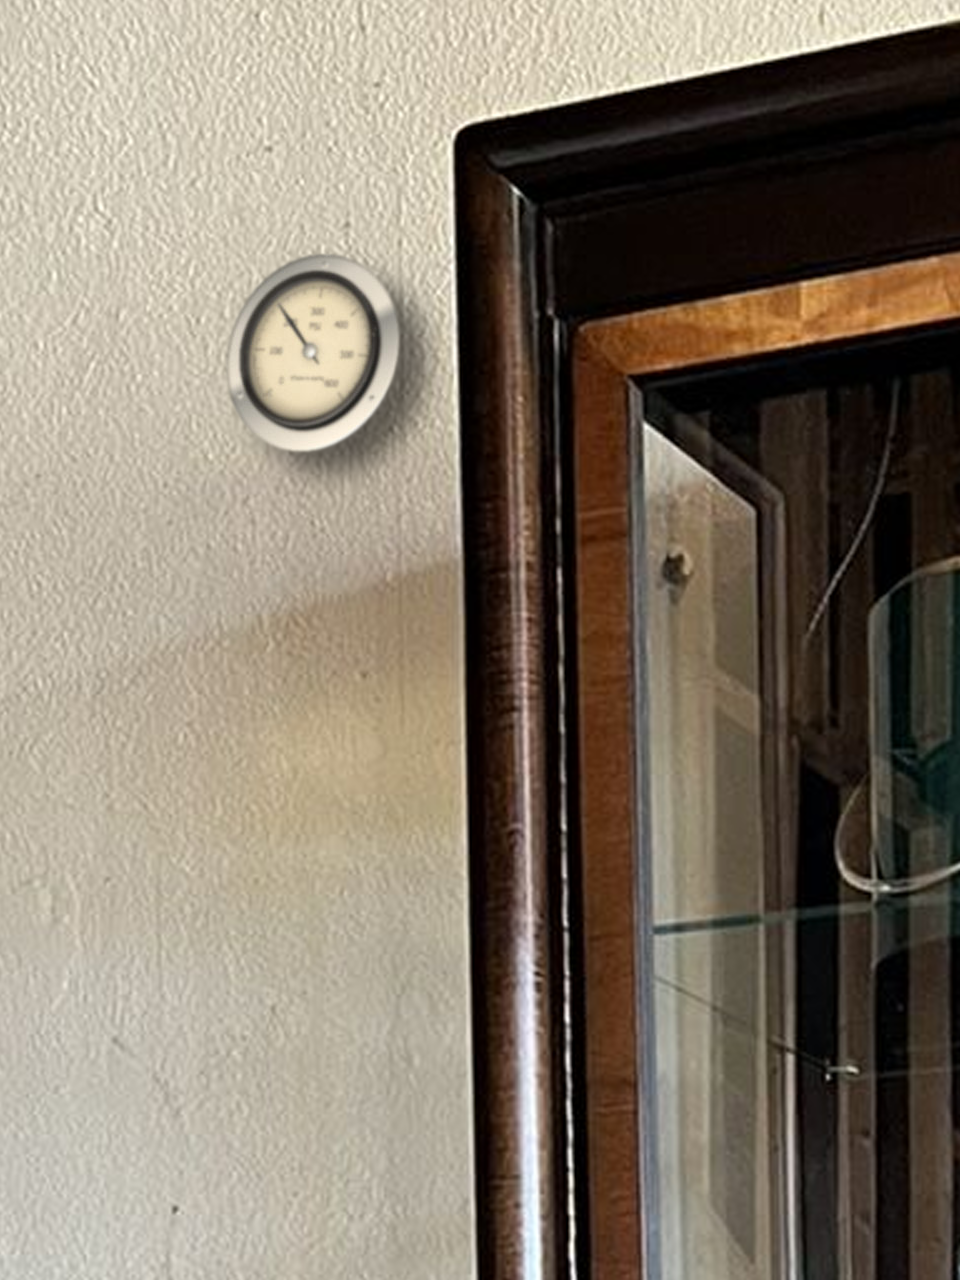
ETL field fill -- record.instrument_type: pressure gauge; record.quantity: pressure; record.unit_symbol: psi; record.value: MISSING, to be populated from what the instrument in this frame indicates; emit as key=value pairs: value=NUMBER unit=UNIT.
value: value=200 unit=psi
